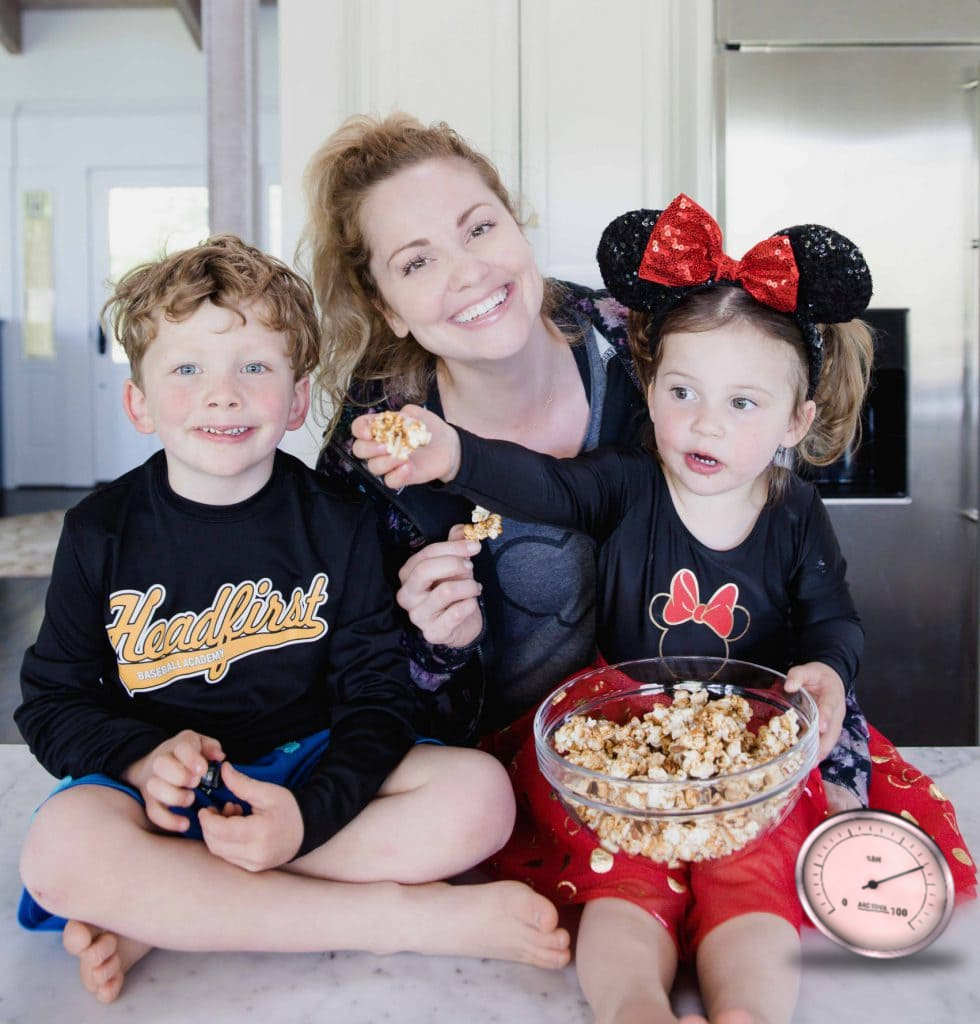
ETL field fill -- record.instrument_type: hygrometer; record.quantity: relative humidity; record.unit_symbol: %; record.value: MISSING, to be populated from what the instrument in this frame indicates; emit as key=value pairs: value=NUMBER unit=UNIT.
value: value=72 unit=%
